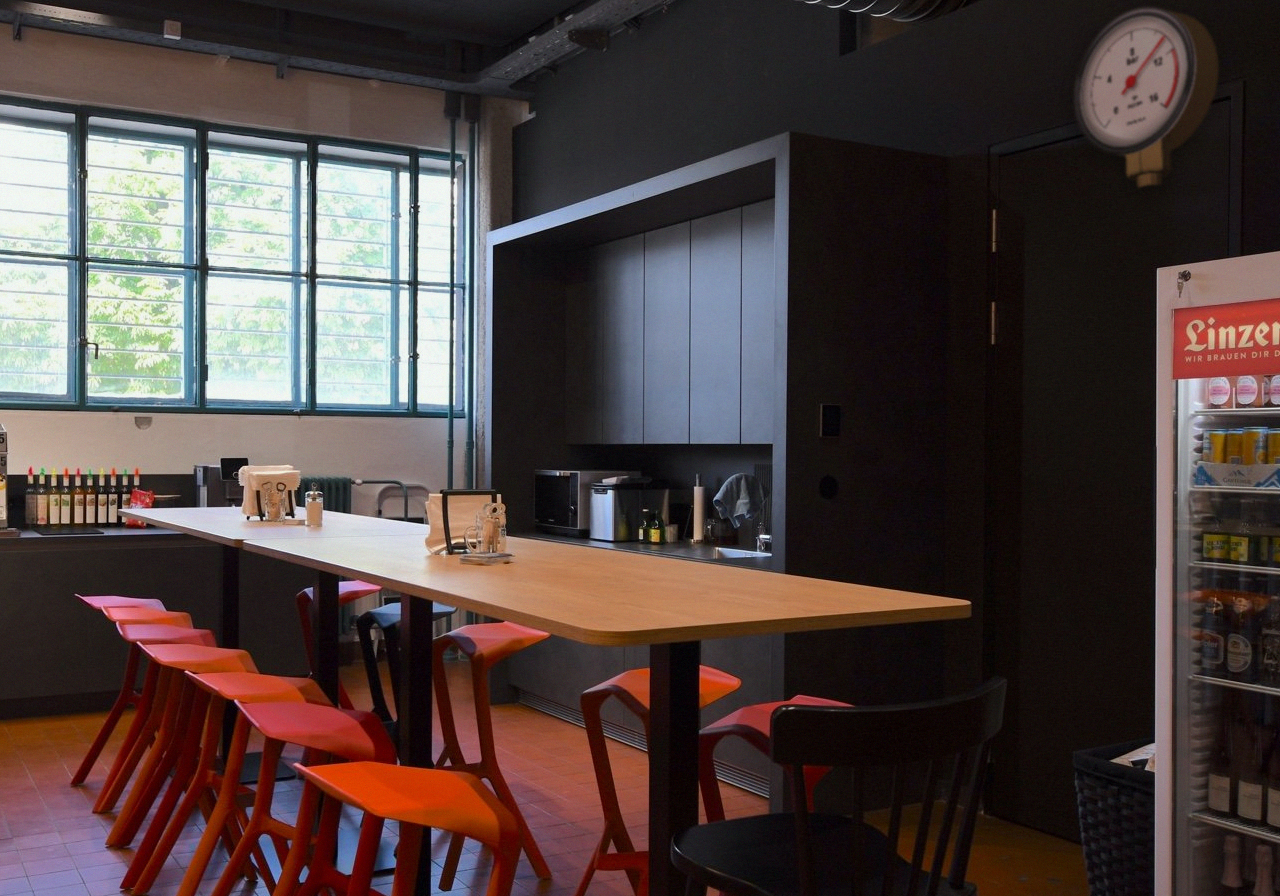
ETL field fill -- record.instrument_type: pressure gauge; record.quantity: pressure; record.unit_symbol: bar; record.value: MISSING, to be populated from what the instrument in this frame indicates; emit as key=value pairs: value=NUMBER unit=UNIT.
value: value=11 unit=bar
